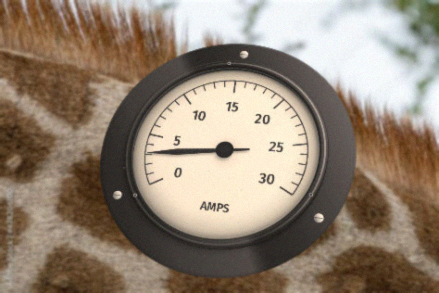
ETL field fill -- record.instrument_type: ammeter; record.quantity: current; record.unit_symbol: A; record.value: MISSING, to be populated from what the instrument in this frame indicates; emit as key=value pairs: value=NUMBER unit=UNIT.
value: value=3 unit=A
